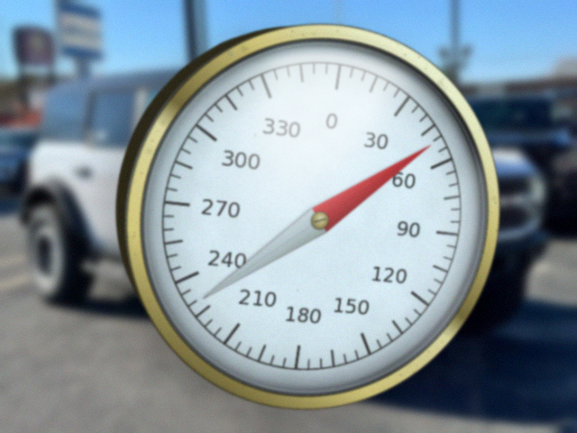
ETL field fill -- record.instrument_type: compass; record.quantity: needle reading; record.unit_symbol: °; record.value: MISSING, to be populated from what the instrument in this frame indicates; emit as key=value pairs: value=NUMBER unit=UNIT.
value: value=50 unit=°
